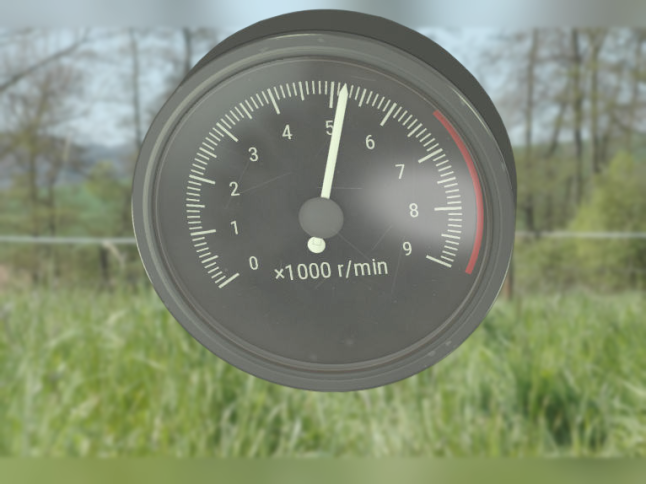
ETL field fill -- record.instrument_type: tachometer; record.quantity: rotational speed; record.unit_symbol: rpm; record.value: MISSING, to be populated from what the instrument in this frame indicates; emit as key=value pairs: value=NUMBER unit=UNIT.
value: value=5200 unit=rpm
